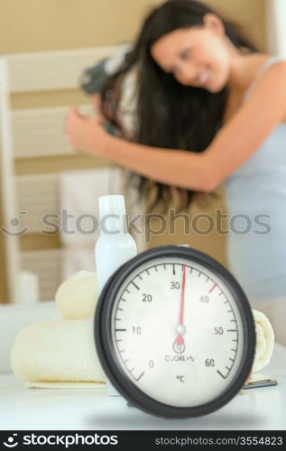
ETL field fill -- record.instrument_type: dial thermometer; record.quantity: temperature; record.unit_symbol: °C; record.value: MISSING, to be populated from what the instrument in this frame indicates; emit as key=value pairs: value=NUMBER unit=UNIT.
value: value=32 unit=°C
